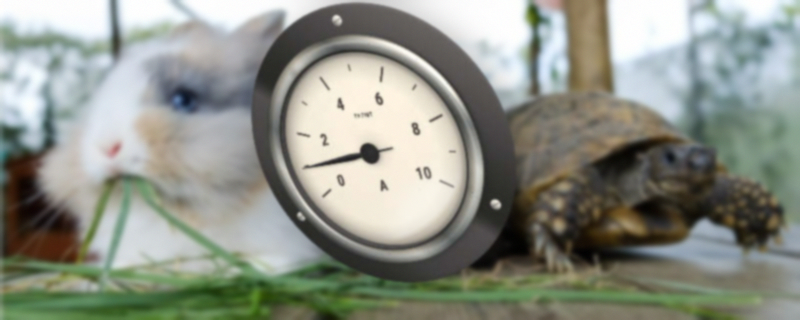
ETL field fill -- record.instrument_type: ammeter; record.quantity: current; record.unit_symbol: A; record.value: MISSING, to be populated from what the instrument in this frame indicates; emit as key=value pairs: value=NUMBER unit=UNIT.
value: value=1 unit=A
